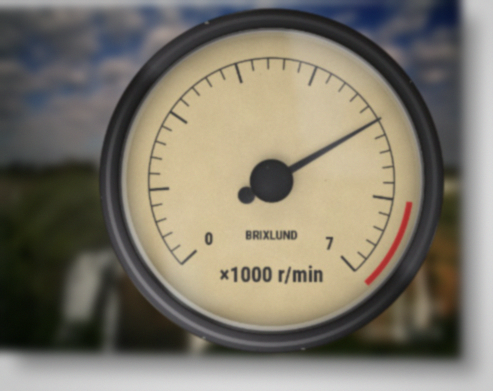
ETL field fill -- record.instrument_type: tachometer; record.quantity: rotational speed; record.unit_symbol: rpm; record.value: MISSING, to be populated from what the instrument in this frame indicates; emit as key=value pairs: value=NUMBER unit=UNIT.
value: value=5000 unit=rpm
